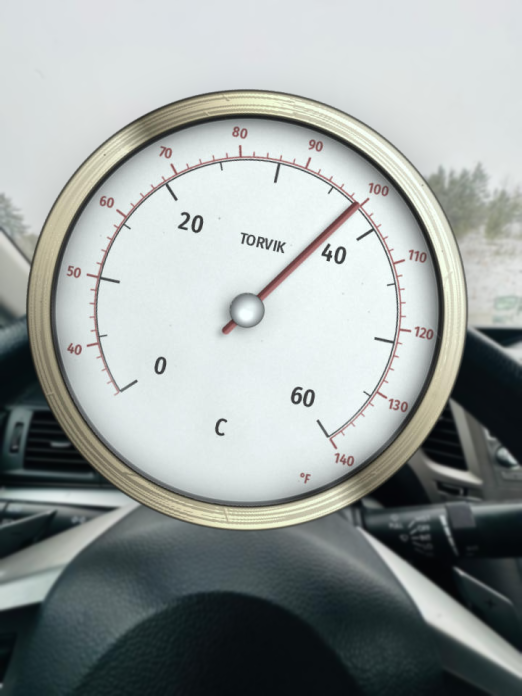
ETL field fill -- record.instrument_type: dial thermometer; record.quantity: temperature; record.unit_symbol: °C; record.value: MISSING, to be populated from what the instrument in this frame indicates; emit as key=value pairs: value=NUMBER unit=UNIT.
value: value=37.5 unit=°C
